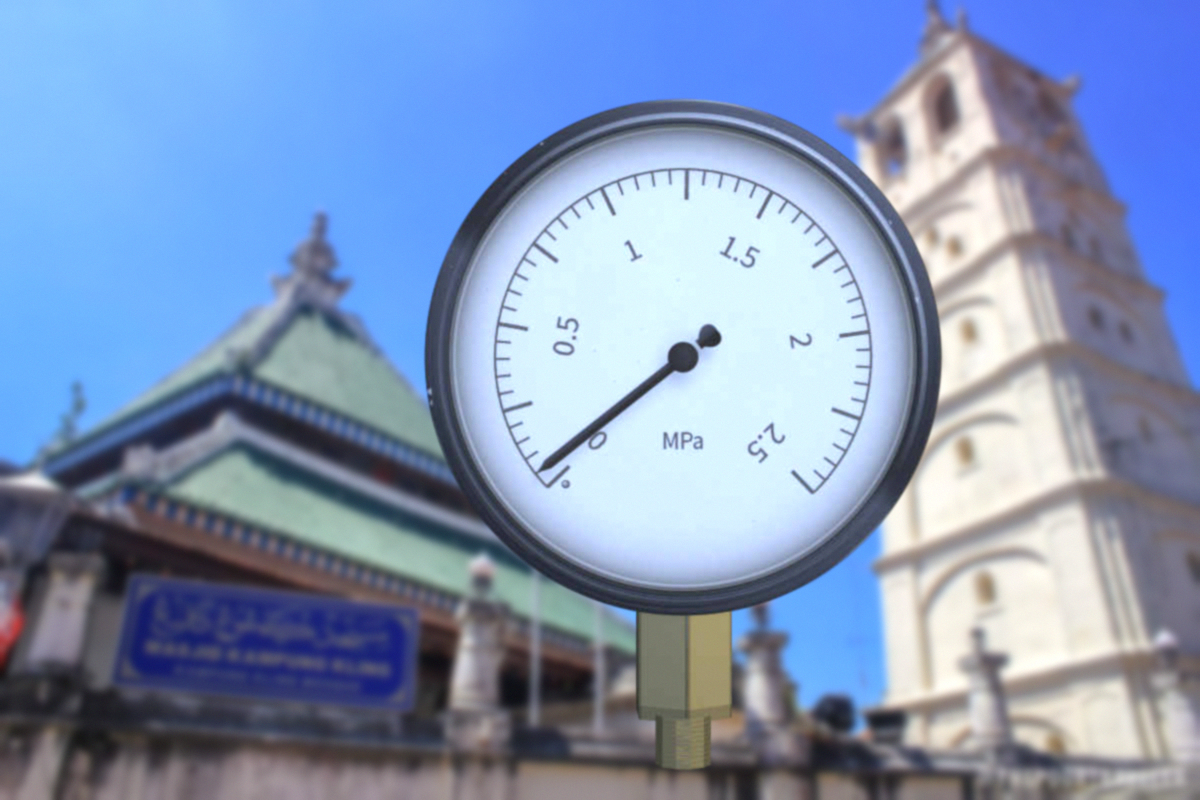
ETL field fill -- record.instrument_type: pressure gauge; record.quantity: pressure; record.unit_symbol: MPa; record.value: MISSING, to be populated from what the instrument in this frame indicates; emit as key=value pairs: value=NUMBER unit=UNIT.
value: value=0.05 unit=MPa
